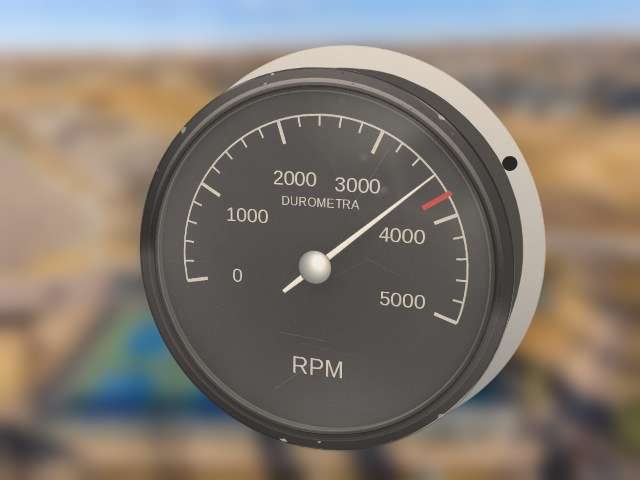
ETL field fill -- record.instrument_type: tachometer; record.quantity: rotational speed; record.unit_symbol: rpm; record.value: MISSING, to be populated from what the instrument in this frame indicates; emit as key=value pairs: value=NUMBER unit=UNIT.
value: value=3600 unit=rpm
